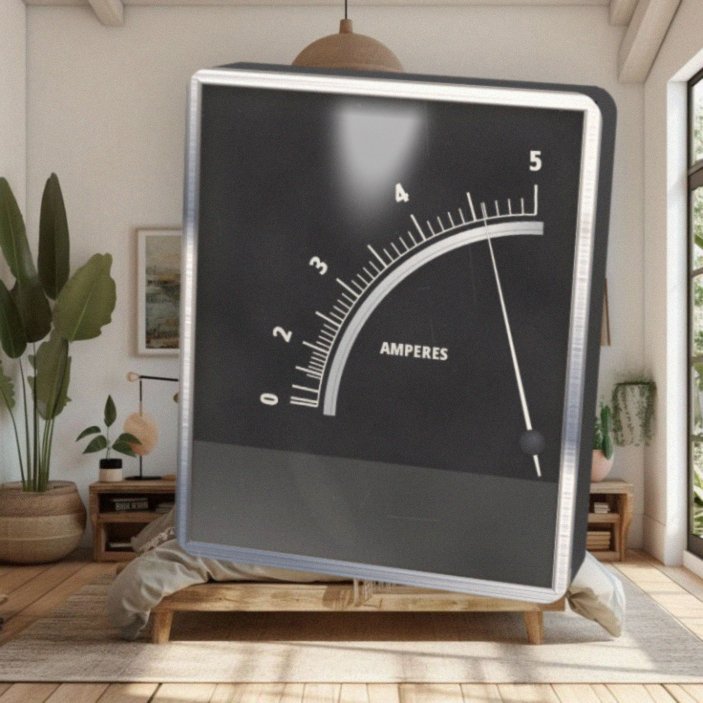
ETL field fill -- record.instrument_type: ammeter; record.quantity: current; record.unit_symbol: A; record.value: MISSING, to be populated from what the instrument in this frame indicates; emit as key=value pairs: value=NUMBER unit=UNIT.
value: value=4.6 unit=A
